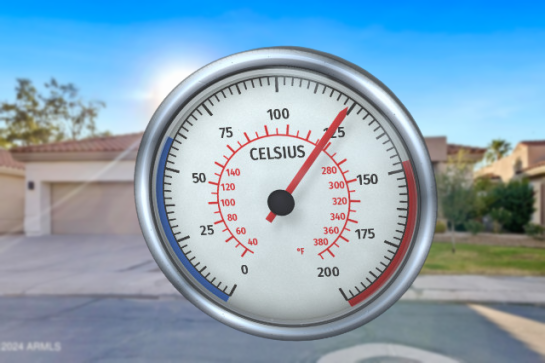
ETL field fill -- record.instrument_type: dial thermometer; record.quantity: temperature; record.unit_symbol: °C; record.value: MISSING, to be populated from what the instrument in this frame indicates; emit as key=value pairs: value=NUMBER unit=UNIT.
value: value=123.75 unit=°C
